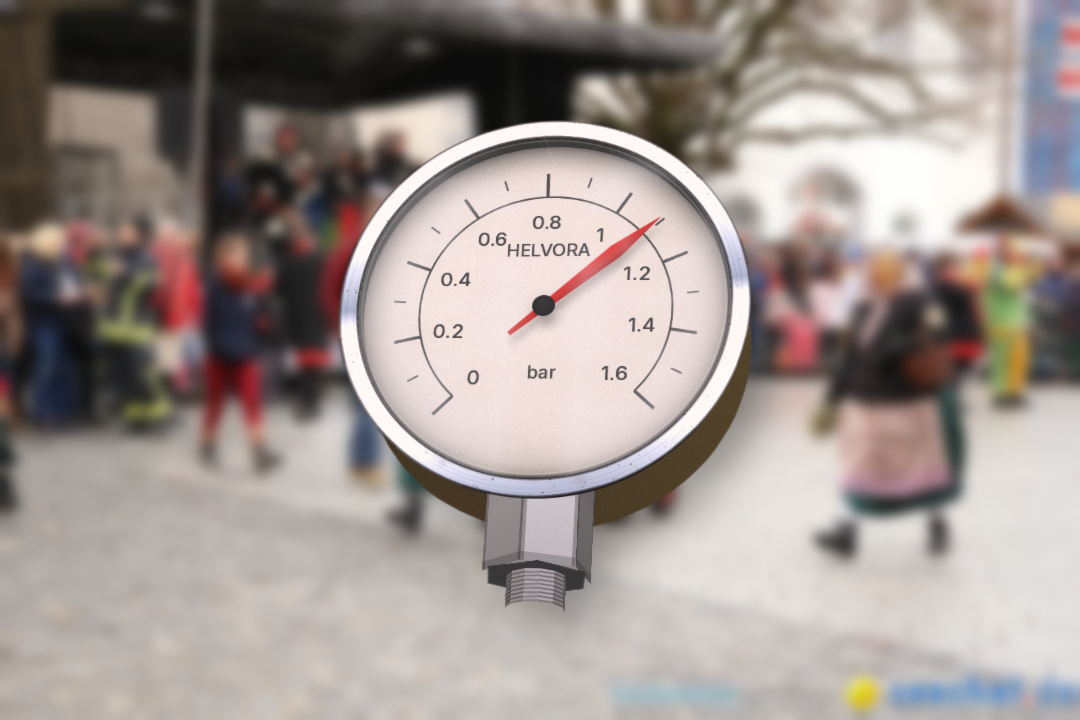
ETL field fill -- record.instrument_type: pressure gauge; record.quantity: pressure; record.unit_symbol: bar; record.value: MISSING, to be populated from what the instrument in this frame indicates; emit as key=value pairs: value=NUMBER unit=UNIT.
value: value=1.1 unit=bar
